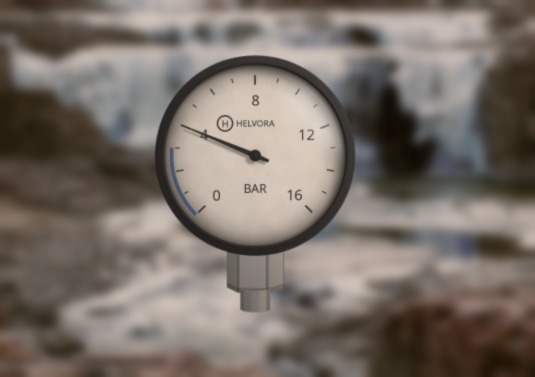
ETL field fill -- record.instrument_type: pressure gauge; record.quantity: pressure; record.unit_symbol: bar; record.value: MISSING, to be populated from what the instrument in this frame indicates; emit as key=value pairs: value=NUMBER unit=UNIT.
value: value=4 unit=bar
